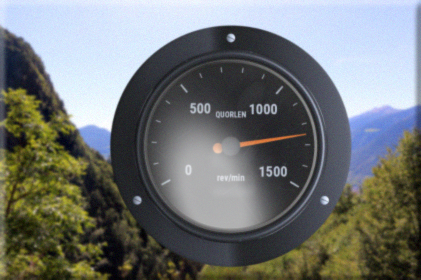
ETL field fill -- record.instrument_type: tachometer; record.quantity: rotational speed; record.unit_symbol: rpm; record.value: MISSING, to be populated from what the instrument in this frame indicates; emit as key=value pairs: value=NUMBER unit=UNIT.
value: value=1250 unit=rpm
